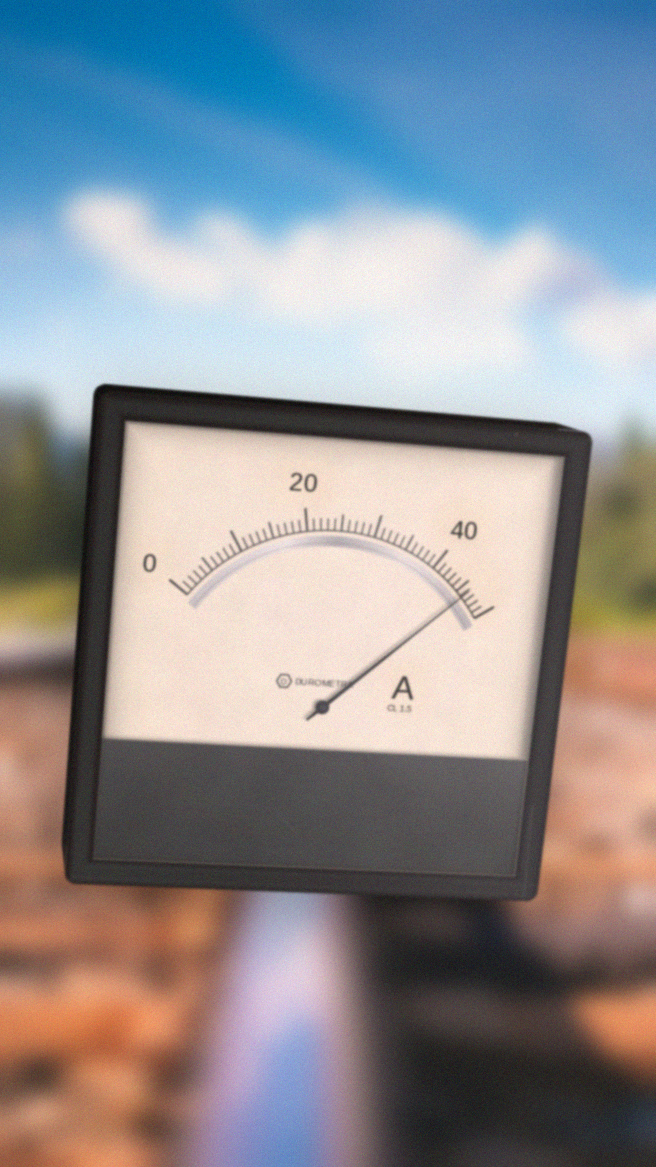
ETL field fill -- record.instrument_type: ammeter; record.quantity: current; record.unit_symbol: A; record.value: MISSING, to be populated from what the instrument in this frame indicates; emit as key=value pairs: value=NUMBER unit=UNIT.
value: value=46 unit=A
